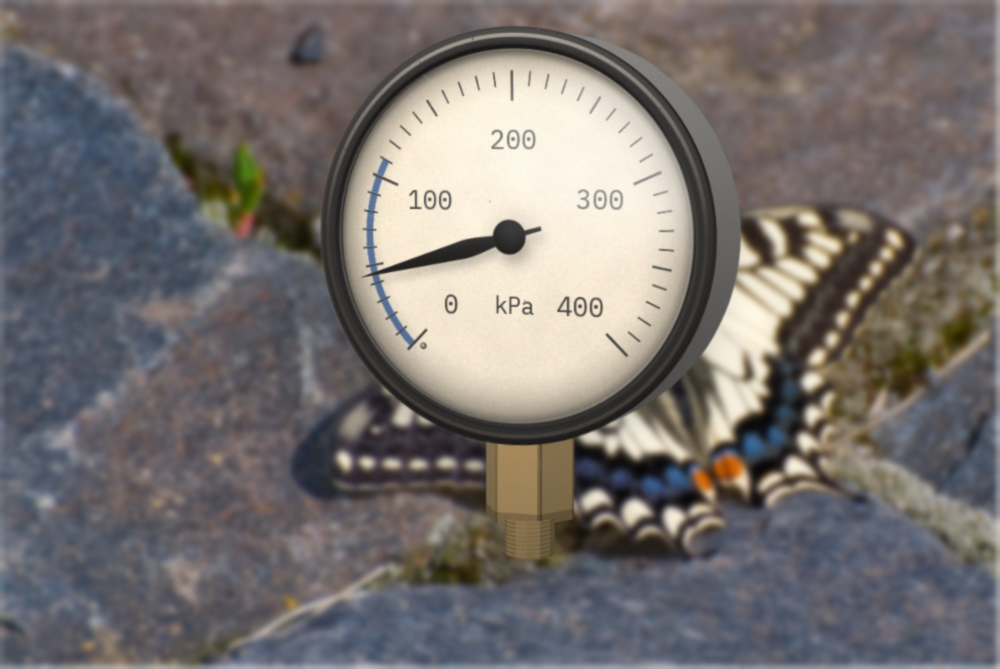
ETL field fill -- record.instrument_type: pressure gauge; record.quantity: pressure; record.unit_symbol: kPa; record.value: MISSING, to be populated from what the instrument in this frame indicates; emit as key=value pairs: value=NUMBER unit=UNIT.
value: value=45 unit=kPa
